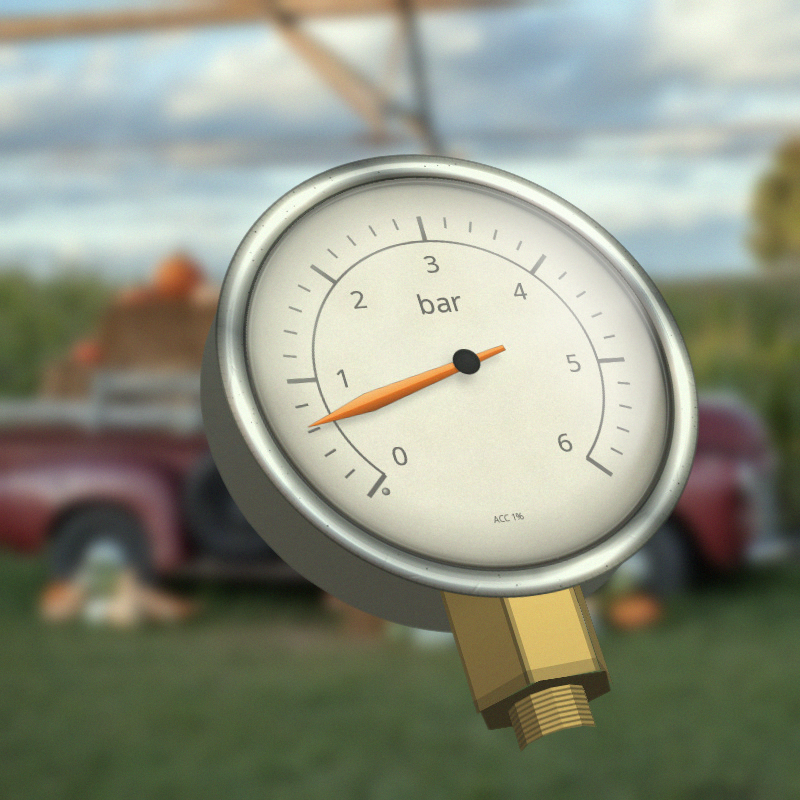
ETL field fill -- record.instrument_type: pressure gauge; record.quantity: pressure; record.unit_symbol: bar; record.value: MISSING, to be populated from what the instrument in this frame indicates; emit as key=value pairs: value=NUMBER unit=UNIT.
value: value=0.6 unit=bar
